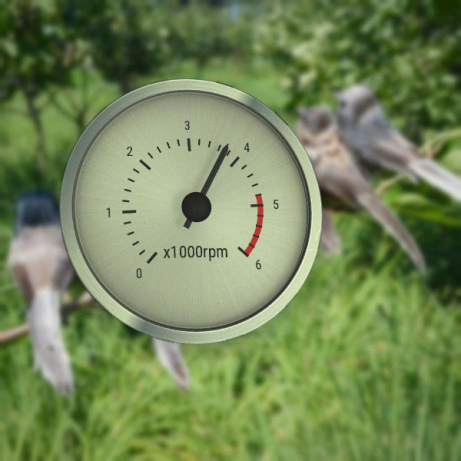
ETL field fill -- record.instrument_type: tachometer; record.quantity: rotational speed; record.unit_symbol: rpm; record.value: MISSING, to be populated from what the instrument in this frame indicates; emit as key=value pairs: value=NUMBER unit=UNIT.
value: value=3700 unit=rpm
